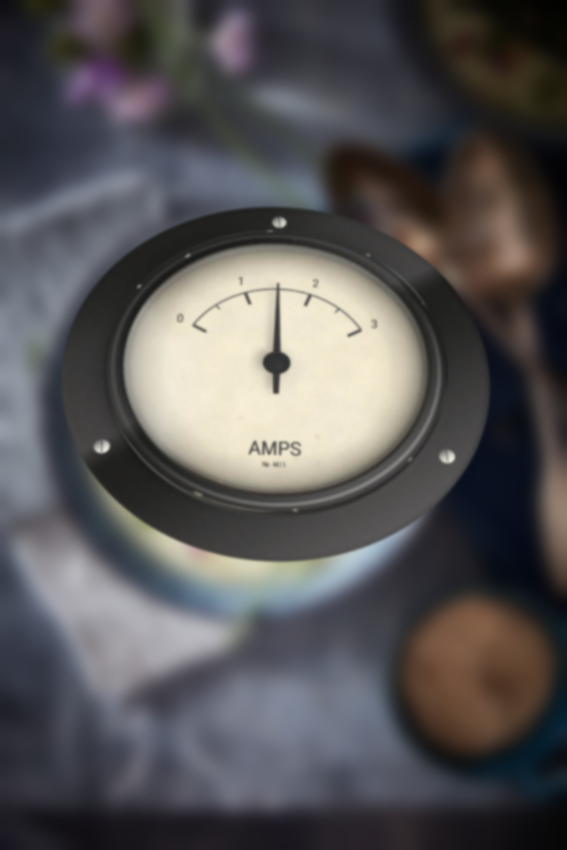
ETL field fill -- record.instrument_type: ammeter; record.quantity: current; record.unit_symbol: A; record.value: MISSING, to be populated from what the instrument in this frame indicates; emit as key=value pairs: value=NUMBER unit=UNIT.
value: value=1.5 unit=A
